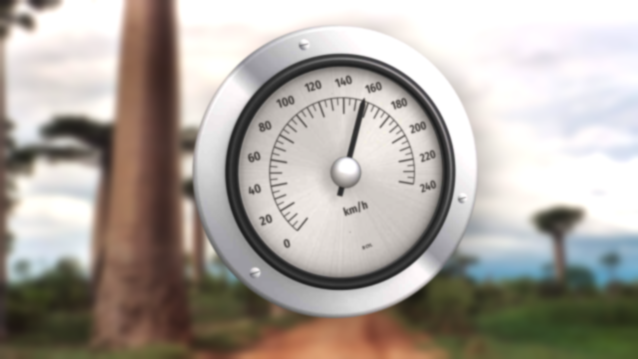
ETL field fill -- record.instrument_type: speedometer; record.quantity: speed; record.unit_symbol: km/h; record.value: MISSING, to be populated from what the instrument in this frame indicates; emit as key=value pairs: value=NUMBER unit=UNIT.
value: value=155 unit=km/h
